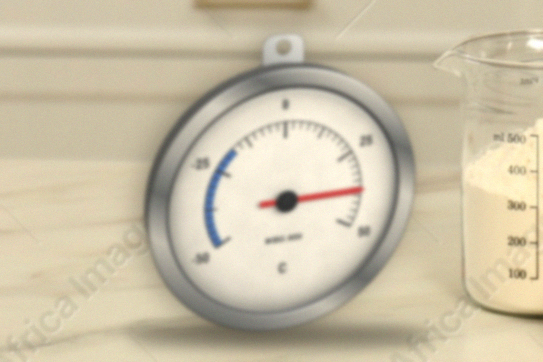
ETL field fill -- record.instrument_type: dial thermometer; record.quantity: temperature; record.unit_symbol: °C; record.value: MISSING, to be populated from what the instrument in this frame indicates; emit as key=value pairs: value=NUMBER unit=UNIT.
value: value=37.5 unit=°C
